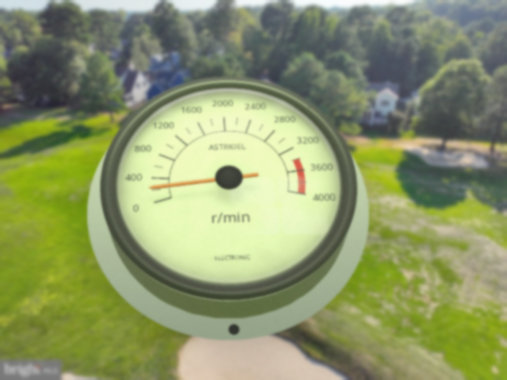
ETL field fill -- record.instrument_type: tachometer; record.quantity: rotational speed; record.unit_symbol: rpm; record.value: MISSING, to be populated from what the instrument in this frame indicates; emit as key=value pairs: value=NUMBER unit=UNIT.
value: value=200 unit=rpm
